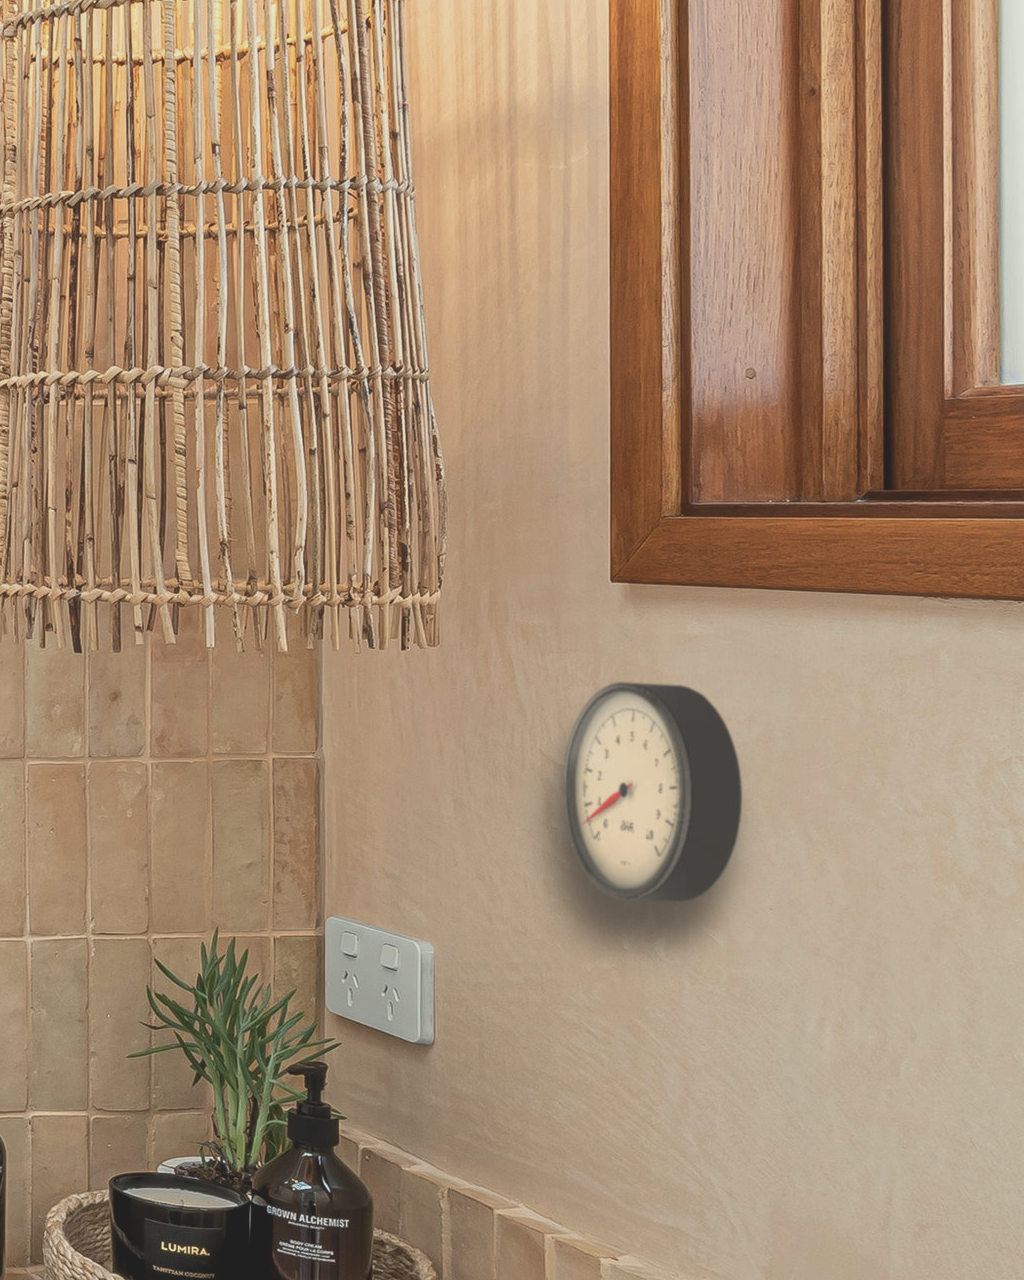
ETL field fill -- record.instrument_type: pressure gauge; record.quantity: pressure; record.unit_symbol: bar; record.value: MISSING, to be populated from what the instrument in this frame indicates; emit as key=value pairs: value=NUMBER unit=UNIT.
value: value=0.5 unit=bar
